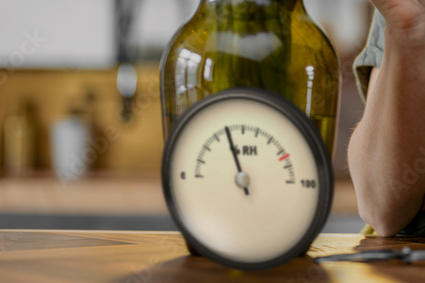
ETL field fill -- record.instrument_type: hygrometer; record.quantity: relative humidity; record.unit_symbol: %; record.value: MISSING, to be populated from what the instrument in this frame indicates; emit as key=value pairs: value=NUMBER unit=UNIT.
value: value=40 unit=%
